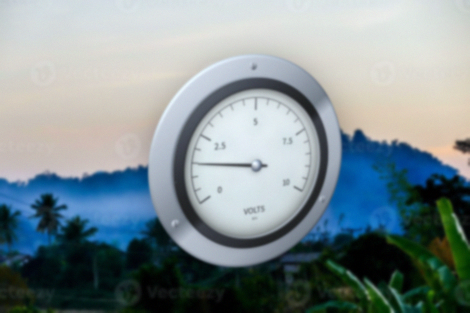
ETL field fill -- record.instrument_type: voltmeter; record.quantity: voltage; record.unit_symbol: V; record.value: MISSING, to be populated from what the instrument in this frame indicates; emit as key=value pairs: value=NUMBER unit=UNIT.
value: value=1.5 unit=V
